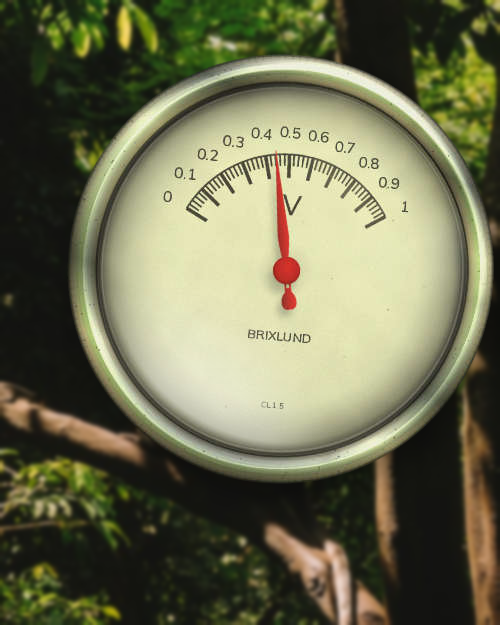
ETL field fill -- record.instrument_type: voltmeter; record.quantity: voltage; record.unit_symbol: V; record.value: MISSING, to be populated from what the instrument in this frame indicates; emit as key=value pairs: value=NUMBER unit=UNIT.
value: value=0.44 unit=V
